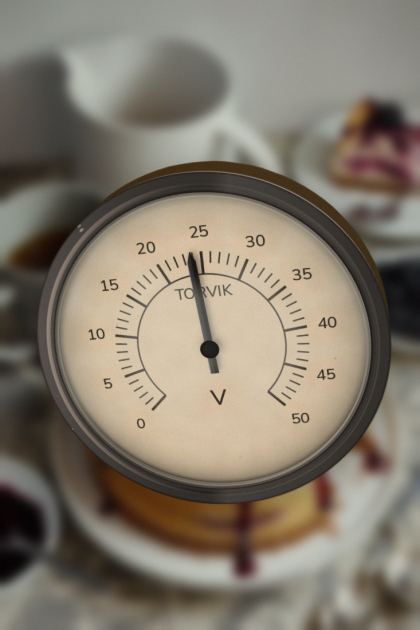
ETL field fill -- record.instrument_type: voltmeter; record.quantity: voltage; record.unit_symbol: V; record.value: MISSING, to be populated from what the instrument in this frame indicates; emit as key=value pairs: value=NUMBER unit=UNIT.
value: value=24 unit=V
